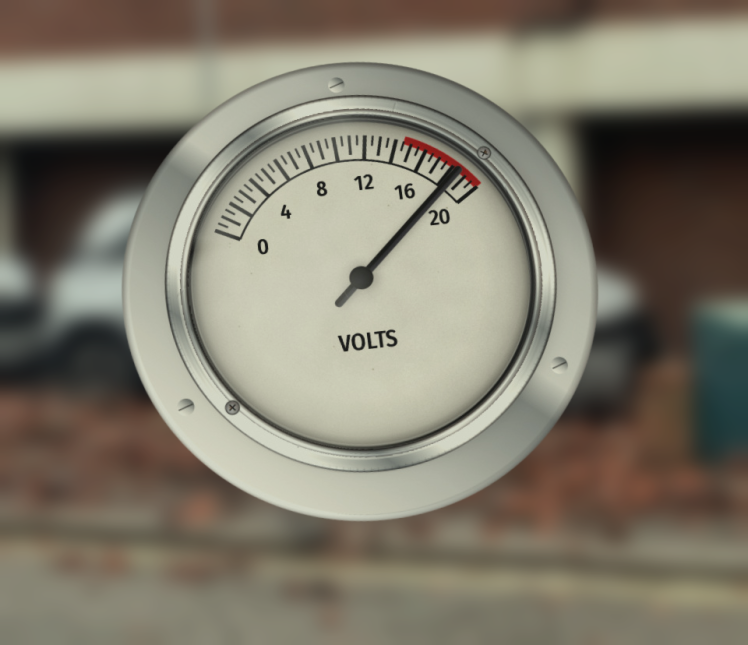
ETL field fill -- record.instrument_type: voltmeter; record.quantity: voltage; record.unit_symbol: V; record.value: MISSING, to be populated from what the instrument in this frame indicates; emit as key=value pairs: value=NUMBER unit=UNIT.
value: value=18.5 unit=V
